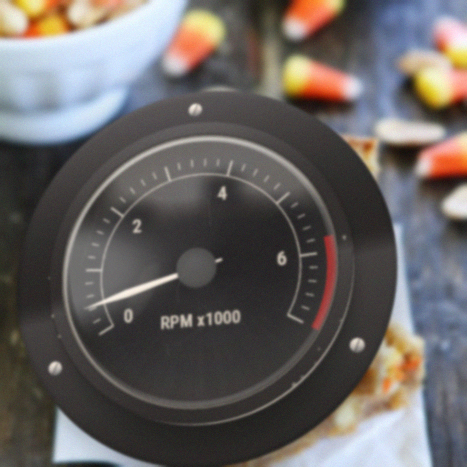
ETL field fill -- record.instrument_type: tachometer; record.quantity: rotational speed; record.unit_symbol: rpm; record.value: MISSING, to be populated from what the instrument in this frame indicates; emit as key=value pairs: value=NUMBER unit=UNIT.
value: value=400 unit=rpm
